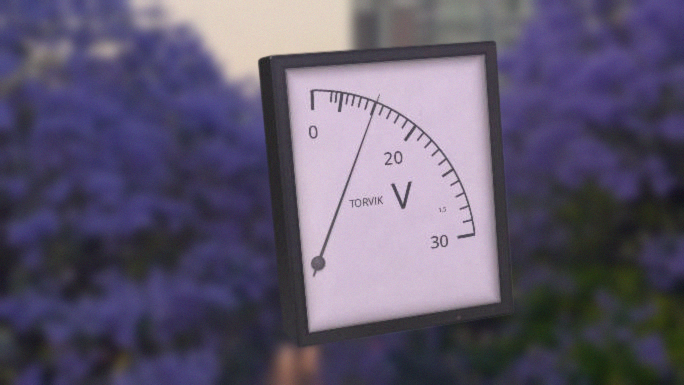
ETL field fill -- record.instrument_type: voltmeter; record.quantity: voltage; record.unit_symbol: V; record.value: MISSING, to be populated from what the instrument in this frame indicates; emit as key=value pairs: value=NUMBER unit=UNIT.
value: value=15 unit=V
